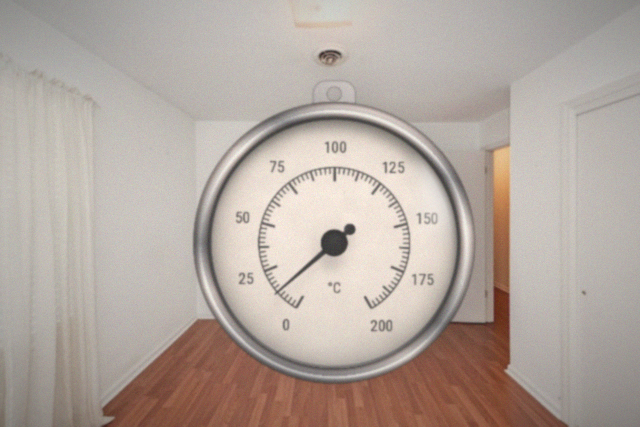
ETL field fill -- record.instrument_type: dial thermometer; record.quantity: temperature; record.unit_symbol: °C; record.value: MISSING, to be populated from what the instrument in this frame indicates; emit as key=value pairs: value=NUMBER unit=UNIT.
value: value=12.5 unit=°C
